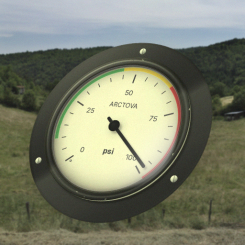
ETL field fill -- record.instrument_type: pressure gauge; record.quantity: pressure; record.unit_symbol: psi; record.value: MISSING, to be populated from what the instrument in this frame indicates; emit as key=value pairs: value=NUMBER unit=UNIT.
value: value=97.5 unit=psi
